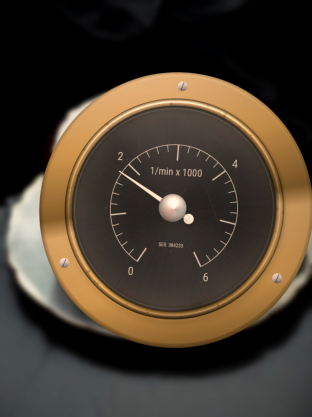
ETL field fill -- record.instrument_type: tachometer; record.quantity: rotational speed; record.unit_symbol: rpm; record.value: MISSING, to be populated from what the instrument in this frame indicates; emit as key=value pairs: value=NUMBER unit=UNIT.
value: value=1800 unit=rpm
